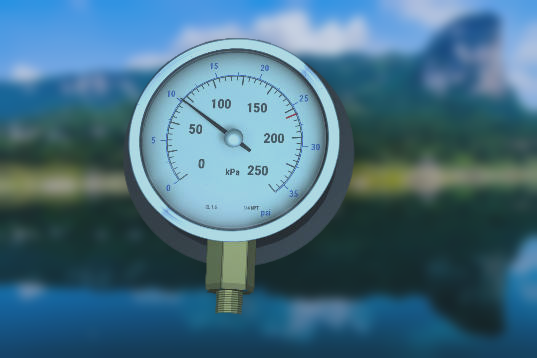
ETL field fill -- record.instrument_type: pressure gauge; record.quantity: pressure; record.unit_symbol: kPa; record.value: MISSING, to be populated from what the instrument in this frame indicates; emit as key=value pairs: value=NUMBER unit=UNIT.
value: value=70 unit=kPa
